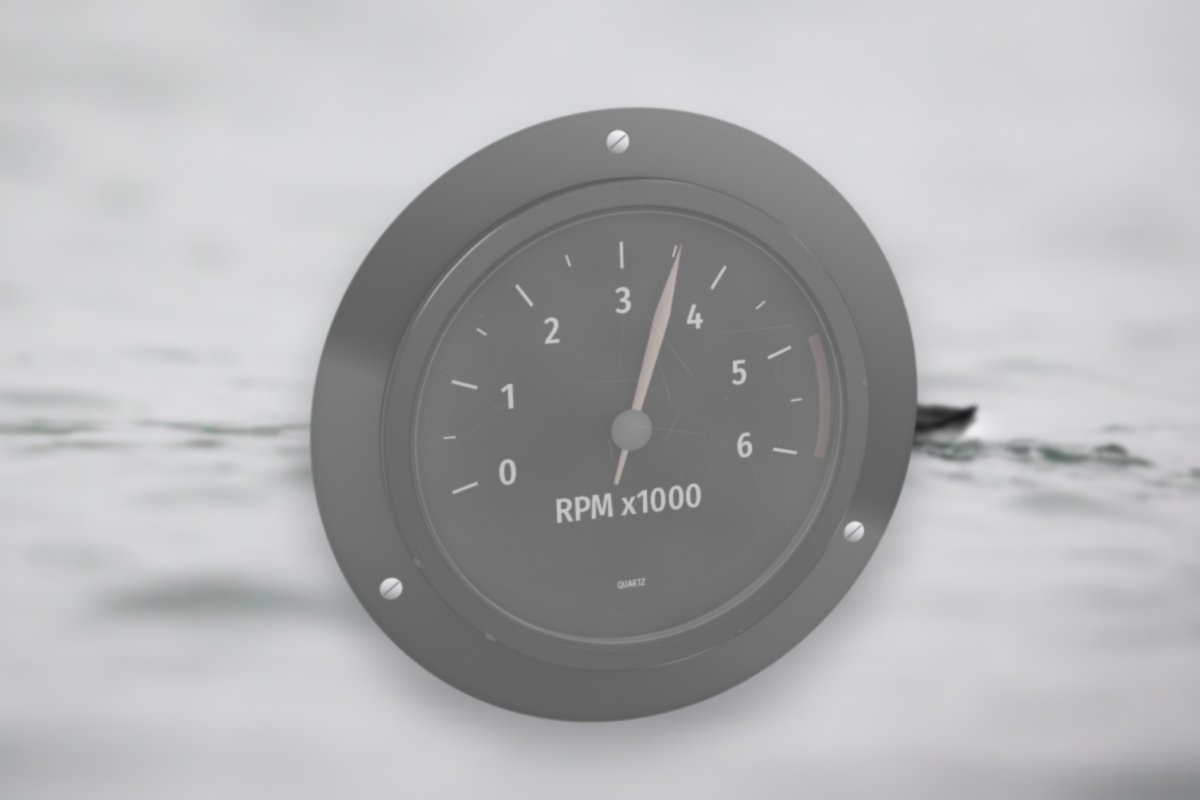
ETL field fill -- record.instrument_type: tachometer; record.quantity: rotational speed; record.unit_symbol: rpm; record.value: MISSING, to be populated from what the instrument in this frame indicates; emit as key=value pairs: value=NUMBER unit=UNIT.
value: value=3500 unit=rpm
